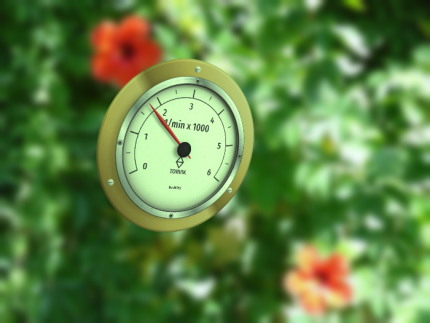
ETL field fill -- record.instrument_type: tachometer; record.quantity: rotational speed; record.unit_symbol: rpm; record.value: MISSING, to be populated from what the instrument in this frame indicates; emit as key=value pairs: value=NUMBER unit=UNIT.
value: value=1750 unit=rpm
